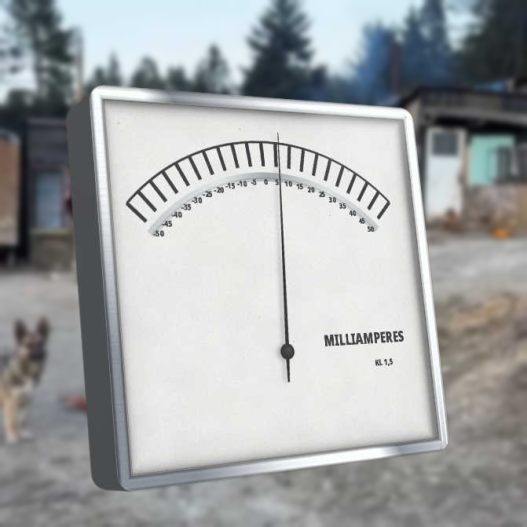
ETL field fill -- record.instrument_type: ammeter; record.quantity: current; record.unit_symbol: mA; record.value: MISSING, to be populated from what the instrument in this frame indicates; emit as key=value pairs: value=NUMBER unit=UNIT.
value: value=5 unit=mA
